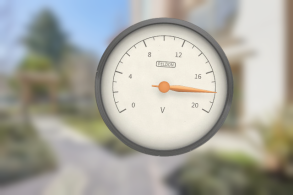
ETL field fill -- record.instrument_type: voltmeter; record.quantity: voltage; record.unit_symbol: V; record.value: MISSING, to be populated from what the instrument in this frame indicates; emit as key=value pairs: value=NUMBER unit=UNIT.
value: value=18 unit=V
